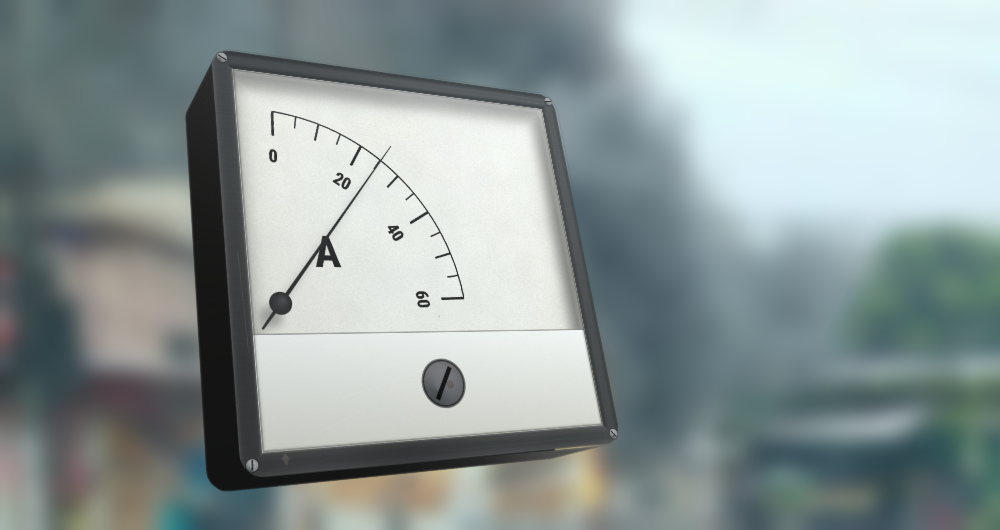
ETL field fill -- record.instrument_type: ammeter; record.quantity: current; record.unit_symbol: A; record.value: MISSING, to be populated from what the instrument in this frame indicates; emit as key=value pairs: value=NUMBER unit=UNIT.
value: value=25 unit=A
